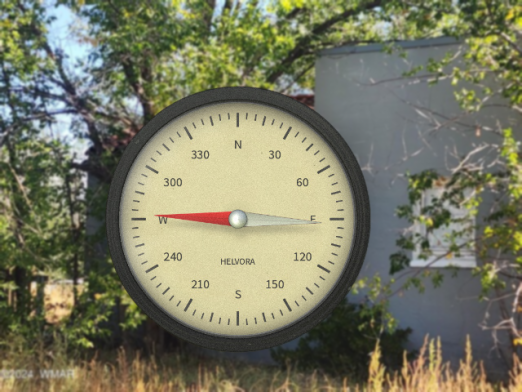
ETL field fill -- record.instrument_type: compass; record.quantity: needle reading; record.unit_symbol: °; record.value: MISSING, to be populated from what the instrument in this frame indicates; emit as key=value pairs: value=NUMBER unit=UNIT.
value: value=272.5 unit=°
